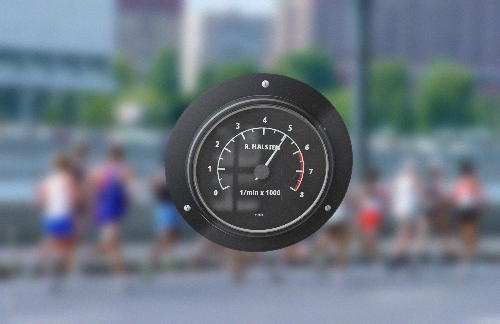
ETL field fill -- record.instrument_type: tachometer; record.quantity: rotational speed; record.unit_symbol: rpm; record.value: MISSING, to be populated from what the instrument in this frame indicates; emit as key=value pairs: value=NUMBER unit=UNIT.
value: value=5000 unit=rpm
